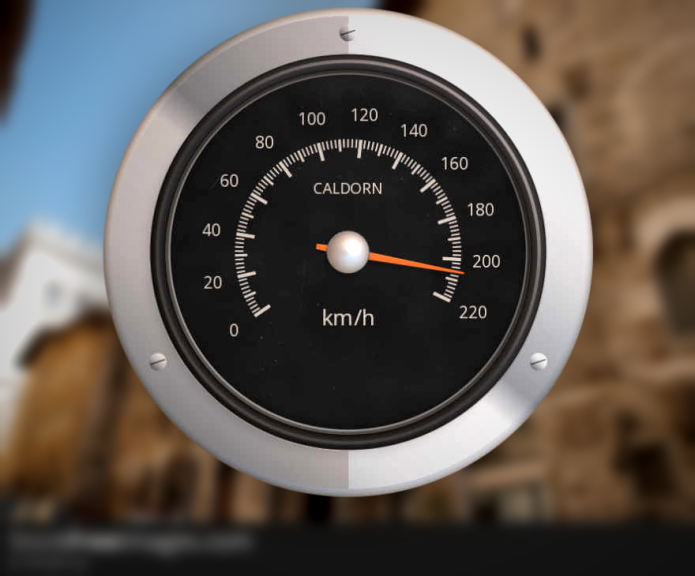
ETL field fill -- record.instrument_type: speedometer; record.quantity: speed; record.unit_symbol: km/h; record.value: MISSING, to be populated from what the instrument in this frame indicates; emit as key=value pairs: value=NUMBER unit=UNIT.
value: value=206 unit=km/h
